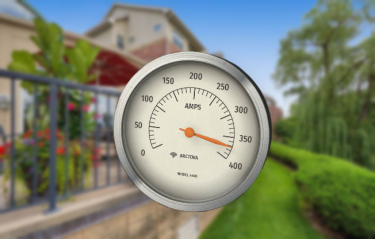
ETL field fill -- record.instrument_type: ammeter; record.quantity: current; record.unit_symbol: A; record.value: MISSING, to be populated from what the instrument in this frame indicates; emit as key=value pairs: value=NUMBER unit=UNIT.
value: value=370 unit=A
